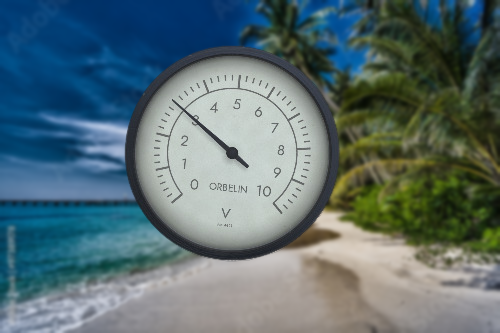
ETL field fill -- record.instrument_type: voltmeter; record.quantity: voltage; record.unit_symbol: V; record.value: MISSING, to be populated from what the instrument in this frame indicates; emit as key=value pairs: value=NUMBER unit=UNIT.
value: value=3 unit=V
